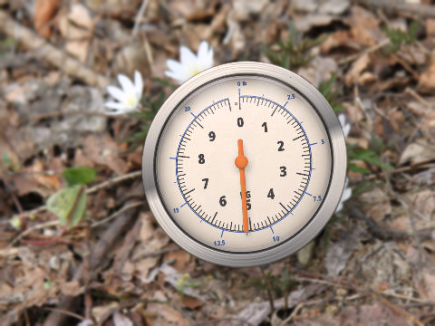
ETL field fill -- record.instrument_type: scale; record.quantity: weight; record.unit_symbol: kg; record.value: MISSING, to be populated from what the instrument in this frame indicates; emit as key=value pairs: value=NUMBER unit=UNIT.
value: value=5.1 unit=kg
